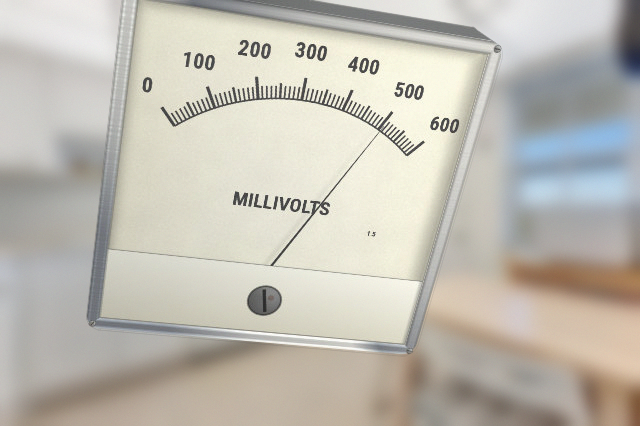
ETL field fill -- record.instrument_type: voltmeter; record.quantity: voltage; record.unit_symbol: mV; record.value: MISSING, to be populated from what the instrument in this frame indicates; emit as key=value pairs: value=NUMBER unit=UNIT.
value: value=500 unit=mV
